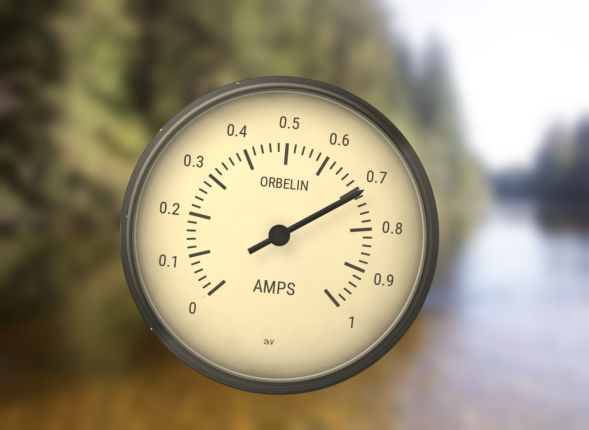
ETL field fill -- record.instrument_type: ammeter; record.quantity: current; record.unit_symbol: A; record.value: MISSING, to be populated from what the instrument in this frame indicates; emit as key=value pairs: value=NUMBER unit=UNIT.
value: value=0.71 unit=A
